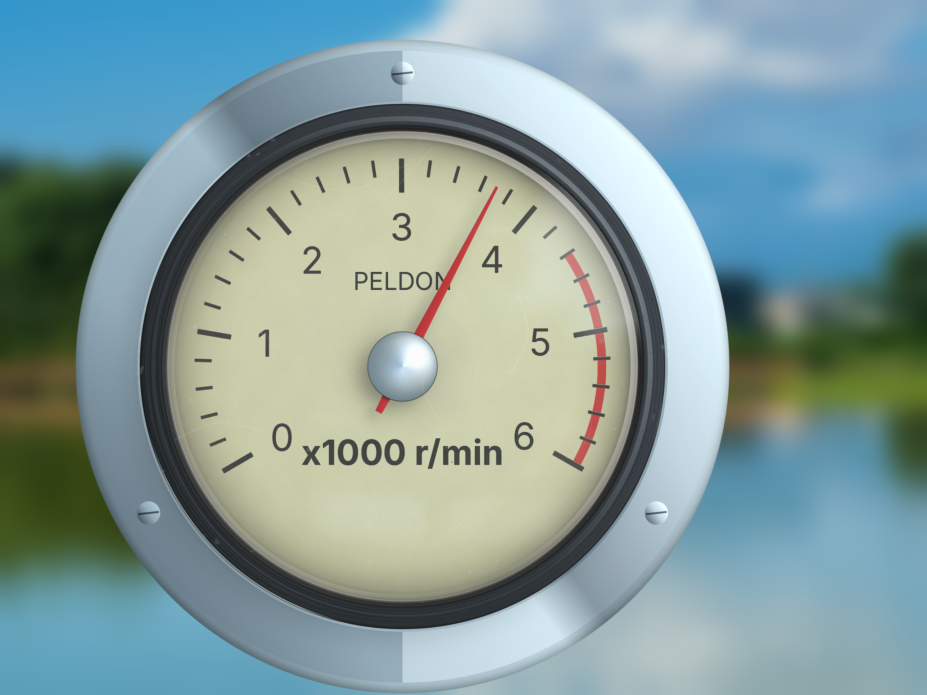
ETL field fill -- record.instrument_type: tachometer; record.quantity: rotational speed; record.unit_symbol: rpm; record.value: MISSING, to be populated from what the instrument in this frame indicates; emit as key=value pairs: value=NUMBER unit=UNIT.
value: value=3700 unit=rpm
